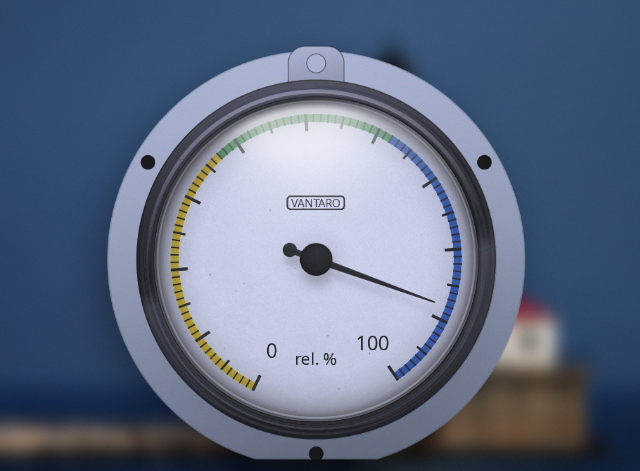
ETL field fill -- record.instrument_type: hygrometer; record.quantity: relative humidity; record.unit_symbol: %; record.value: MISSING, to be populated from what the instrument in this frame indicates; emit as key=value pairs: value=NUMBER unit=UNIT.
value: value=88 unit=%
